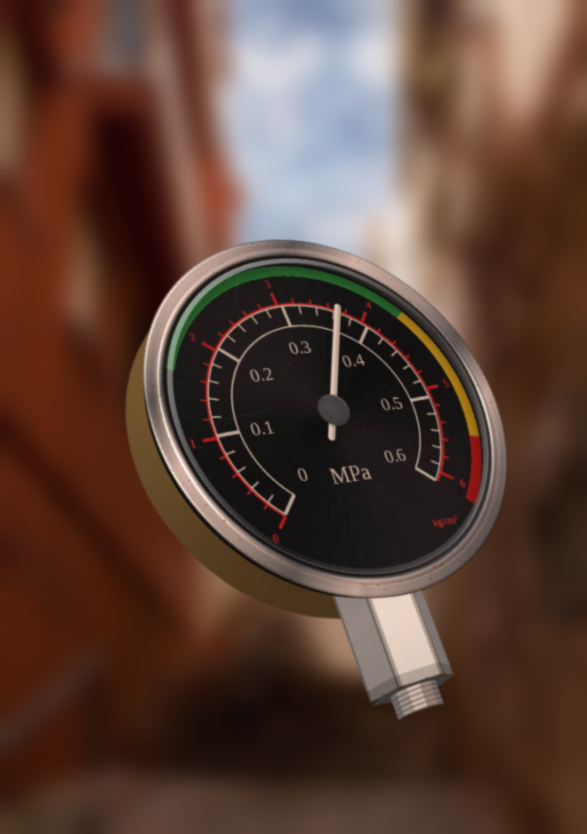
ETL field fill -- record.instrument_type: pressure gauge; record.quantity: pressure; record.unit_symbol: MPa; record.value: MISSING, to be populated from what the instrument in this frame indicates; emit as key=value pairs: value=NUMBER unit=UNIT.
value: value=0.36 unit=MPa
